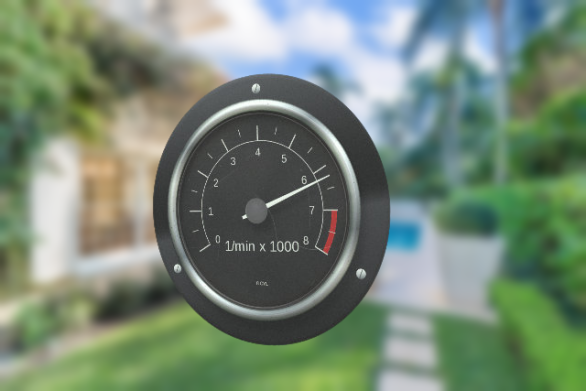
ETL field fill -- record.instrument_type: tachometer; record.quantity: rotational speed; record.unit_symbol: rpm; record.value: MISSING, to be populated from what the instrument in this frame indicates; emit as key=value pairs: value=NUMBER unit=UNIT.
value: value=6250 unit=rpm
